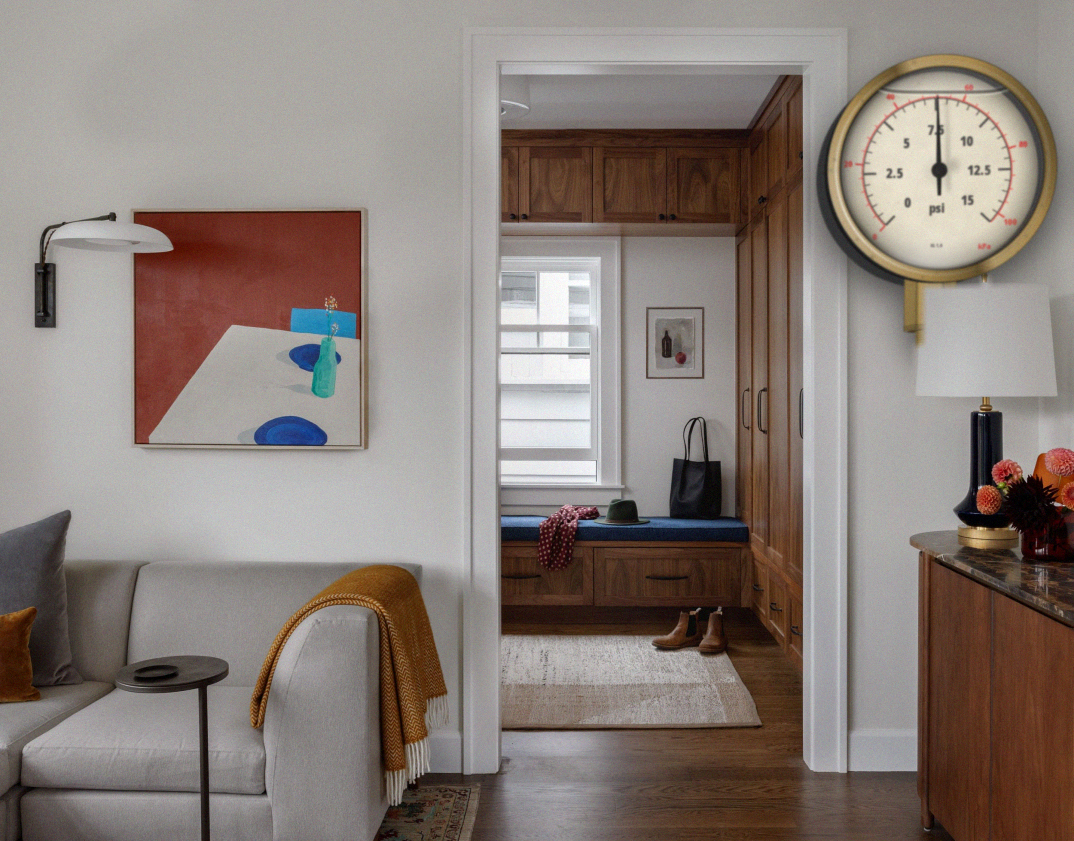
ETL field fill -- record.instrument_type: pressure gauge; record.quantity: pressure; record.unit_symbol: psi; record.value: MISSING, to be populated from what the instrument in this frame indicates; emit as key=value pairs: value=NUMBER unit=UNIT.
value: value=7.5 unit=psi
